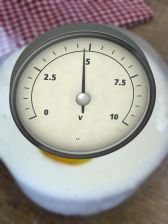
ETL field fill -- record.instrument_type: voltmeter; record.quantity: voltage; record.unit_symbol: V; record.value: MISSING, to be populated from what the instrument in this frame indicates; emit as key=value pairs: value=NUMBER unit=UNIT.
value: value=4.75 unit=V
